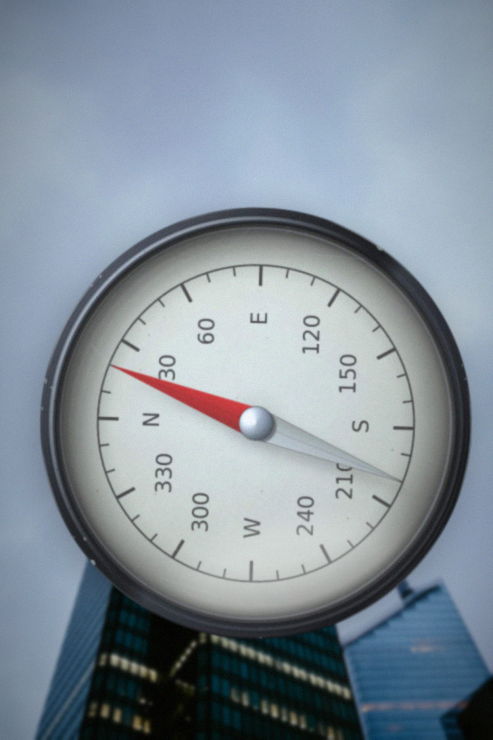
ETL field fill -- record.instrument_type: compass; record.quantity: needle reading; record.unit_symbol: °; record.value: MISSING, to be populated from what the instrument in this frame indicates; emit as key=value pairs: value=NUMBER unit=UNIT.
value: value=20 unit=°
